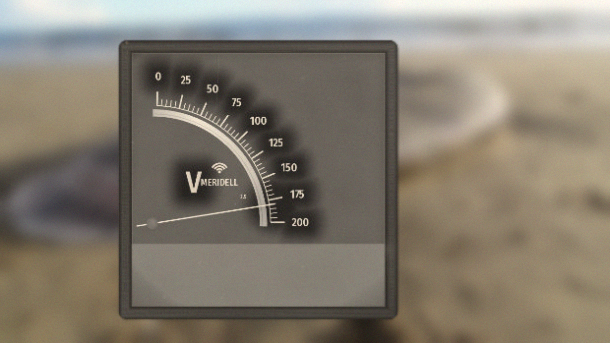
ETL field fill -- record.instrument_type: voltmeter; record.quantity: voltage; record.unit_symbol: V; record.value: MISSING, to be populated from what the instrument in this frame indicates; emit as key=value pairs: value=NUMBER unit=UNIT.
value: value=180 unit=V
